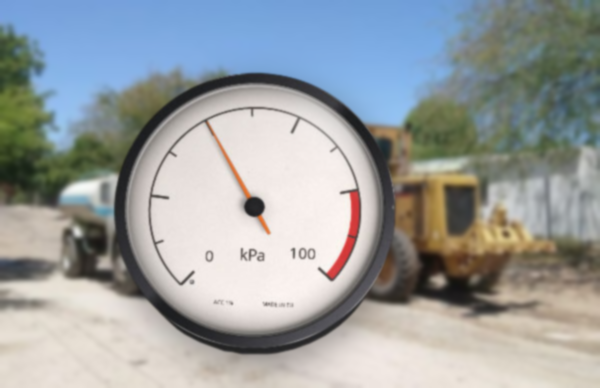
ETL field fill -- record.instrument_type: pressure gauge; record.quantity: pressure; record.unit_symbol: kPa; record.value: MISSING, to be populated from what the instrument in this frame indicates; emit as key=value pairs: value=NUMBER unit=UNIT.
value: value=40 unit=kPa
